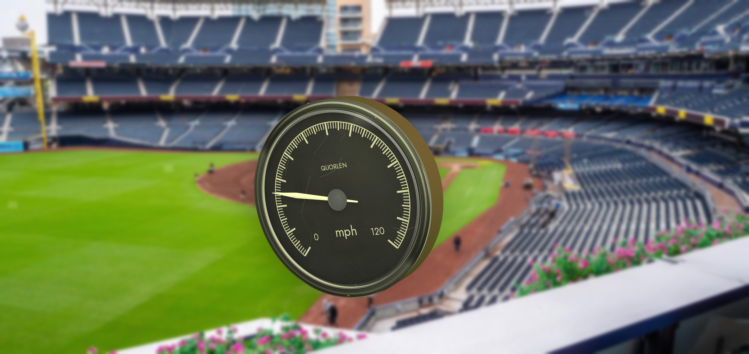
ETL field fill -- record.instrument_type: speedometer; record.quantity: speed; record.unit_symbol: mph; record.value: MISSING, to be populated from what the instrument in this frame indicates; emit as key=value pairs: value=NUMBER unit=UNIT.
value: value=25 unit=mph
